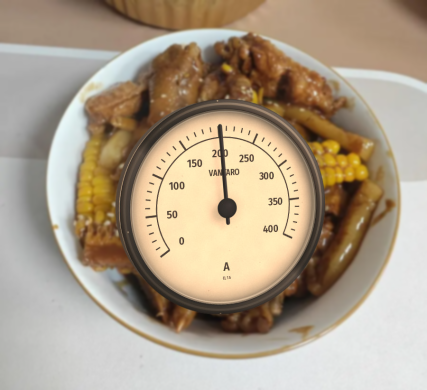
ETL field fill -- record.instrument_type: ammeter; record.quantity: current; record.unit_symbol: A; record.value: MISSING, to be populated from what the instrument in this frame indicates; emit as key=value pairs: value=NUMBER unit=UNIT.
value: value=200 unit=A
